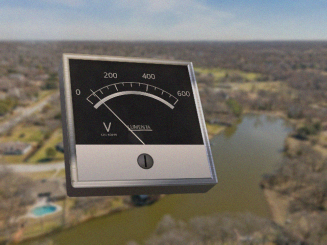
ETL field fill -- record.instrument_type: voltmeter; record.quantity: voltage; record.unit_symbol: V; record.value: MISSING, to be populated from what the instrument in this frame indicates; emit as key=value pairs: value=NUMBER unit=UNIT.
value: value=50 unit=V
